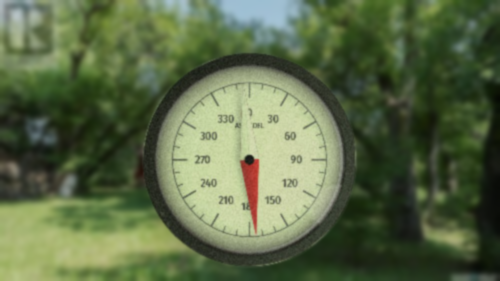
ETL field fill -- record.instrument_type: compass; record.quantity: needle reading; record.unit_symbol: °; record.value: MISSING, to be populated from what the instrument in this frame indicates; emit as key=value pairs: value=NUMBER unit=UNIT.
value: value=175 unit=°
